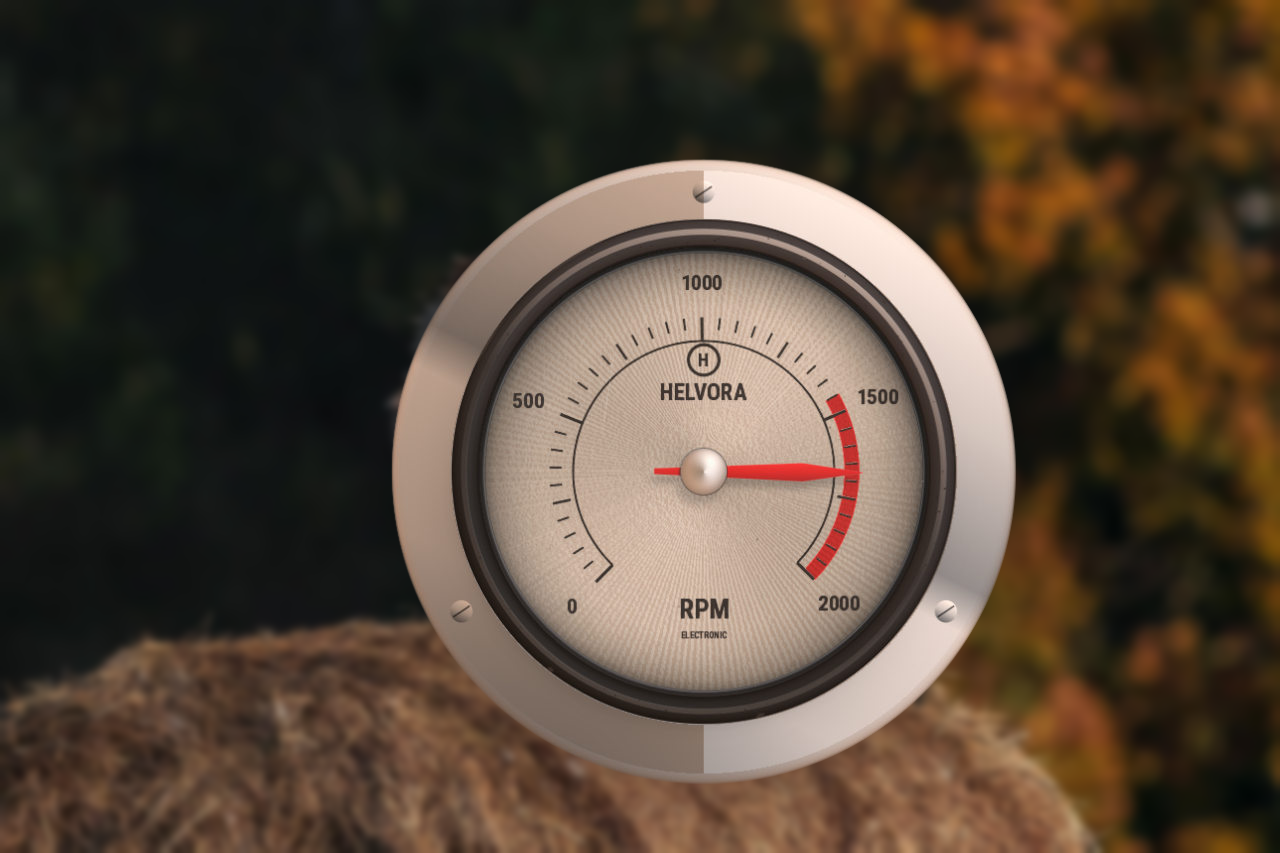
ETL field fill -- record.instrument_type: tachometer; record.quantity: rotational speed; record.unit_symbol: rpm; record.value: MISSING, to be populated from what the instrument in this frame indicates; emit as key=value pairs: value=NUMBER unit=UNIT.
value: value=1675 unit=rpm
